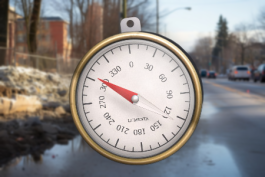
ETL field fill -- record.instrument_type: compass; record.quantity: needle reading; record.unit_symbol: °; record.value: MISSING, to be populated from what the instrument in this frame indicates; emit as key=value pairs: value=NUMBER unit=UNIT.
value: value=305 unit=°
